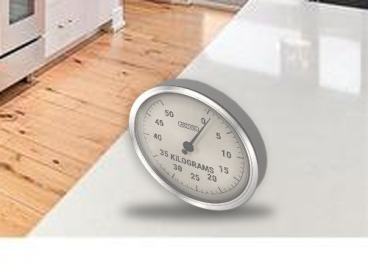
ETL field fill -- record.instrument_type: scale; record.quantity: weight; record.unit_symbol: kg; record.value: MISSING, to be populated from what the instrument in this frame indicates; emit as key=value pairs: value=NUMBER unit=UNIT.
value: value=1 unit=kg
